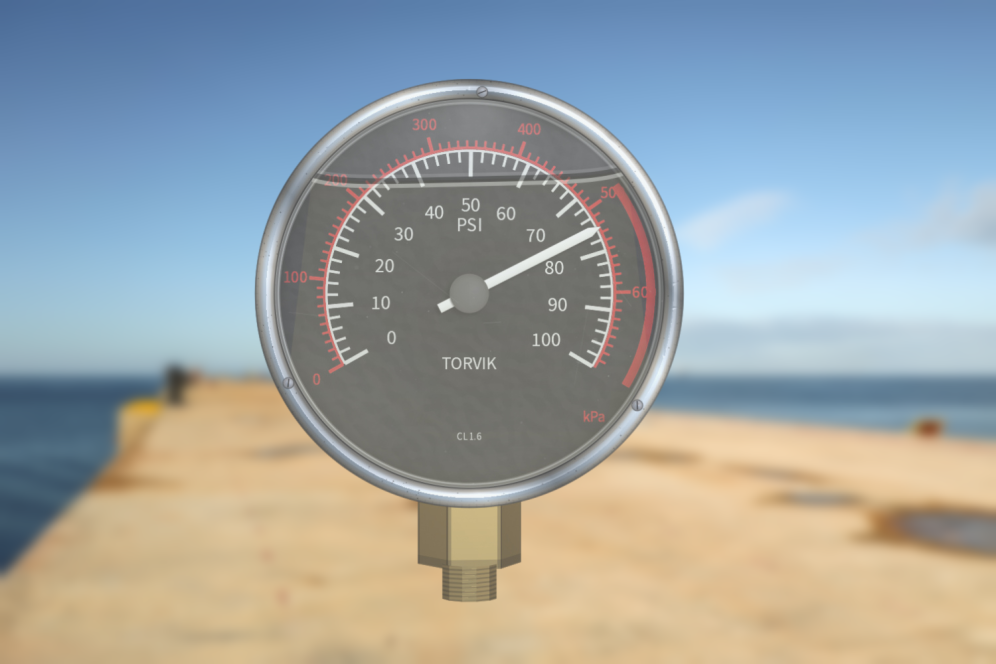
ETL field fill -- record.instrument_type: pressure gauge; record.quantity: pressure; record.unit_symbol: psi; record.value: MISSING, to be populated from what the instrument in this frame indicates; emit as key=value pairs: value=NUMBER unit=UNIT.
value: value=76 unit=psi
